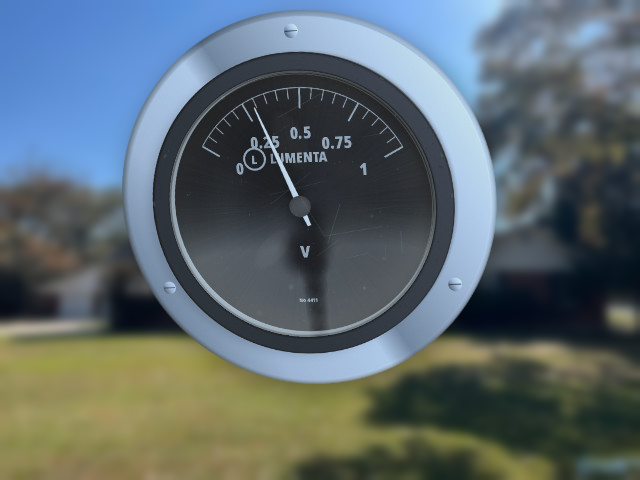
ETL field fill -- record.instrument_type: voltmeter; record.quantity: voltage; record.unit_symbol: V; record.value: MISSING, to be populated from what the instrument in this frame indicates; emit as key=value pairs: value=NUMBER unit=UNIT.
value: value=0.3 unit=V
